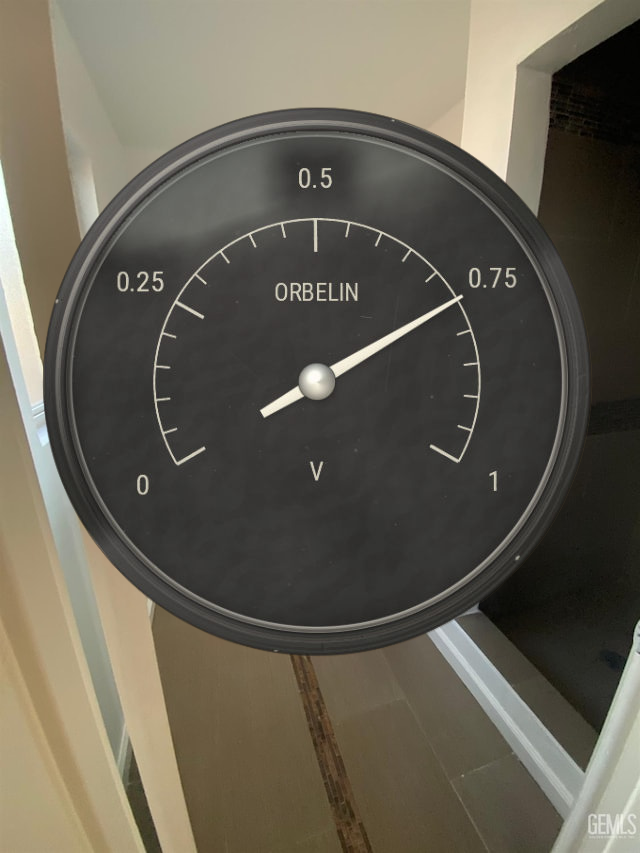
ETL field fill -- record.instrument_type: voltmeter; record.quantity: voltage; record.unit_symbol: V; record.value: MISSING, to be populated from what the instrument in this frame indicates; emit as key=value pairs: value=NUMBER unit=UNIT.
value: value=0.75 unit=V
